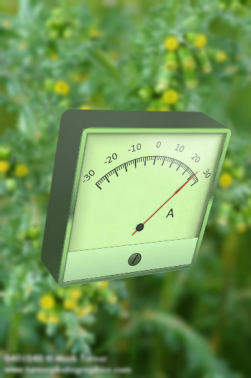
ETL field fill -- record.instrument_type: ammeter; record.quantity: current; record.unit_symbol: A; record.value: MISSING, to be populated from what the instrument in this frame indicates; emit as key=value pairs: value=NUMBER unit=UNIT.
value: value=25 unit=A
